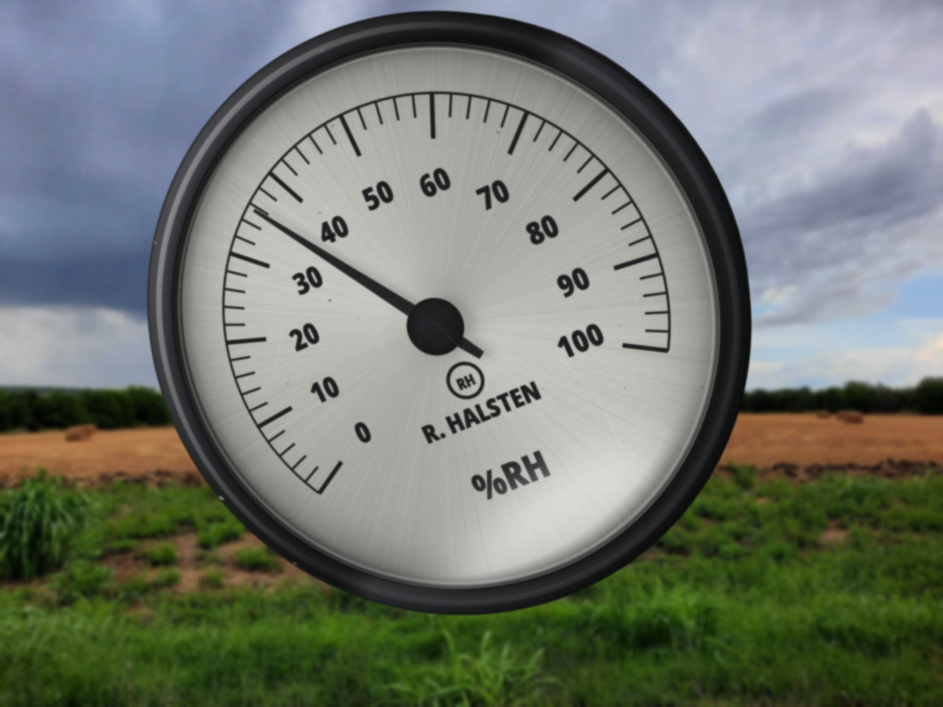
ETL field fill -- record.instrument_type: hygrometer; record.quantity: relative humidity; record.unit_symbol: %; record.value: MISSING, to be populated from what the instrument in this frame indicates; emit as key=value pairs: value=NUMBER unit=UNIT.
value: value=36 unit=%
